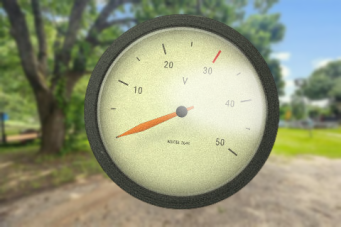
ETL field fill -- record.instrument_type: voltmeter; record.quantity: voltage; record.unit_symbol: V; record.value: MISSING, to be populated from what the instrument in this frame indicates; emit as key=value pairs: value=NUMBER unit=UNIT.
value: value=0 unit=V
